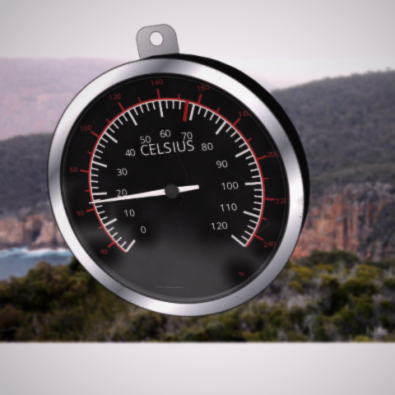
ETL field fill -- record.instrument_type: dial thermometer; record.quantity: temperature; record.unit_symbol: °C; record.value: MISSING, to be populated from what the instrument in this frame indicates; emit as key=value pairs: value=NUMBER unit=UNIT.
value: value=18 unit=°C
